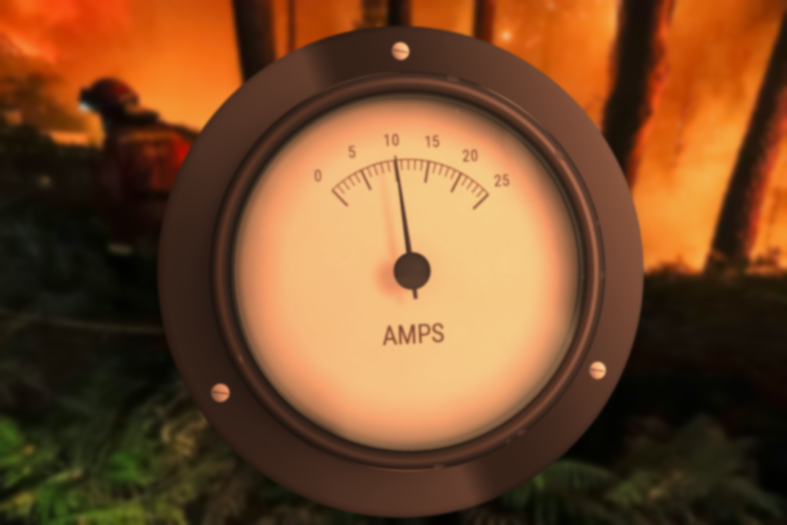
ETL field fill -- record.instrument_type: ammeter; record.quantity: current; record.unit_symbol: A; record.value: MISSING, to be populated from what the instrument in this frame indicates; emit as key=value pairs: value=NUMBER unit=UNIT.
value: value=10 unit=A
